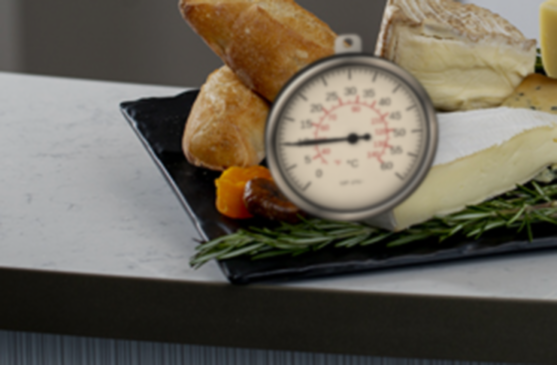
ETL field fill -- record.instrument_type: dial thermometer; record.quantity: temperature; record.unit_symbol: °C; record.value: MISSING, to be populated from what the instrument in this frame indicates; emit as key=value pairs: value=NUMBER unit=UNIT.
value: value=10 unit=°C
